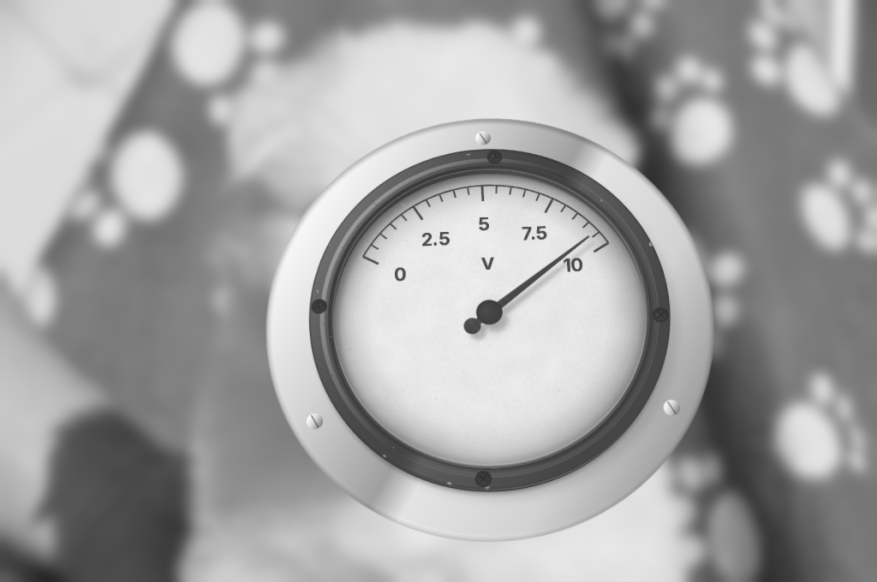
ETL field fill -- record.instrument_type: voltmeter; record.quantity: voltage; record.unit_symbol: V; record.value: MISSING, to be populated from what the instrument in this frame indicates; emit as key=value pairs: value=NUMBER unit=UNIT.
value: value=9.5 unit=V
